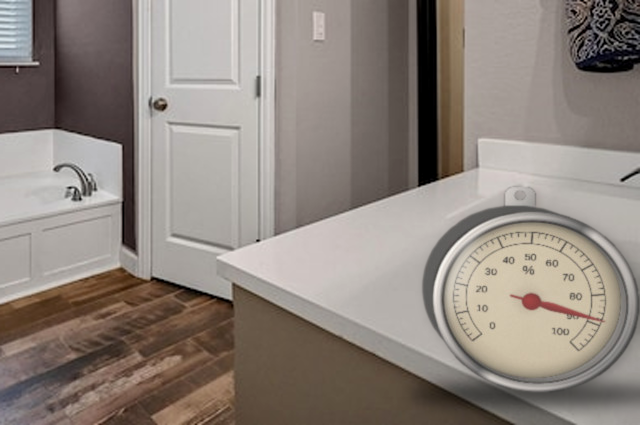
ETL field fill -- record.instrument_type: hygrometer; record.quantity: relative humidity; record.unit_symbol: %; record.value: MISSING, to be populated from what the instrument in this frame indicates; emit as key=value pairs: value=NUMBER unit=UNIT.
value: value=88 unit=%
